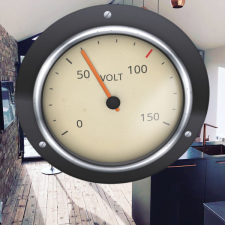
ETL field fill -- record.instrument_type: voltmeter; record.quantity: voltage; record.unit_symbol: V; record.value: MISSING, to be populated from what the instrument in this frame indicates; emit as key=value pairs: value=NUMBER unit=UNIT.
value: value=60 unit=V
